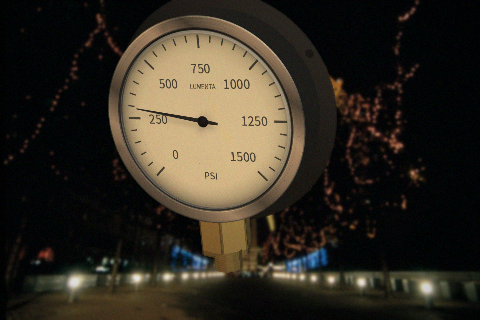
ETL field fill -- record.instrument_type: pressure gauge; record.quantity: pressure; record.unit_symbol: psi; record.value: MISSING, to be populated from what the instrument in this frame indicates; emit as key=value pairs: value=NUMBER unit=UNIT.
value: value=300 unit=psi
